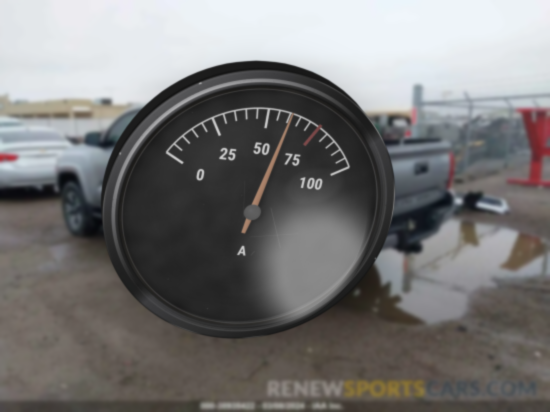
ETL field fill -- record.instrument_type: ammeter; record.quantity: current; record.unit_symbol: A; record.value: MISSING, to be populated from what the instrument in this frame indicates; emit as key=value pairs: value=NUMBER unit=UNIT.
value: value=60 unit=A
